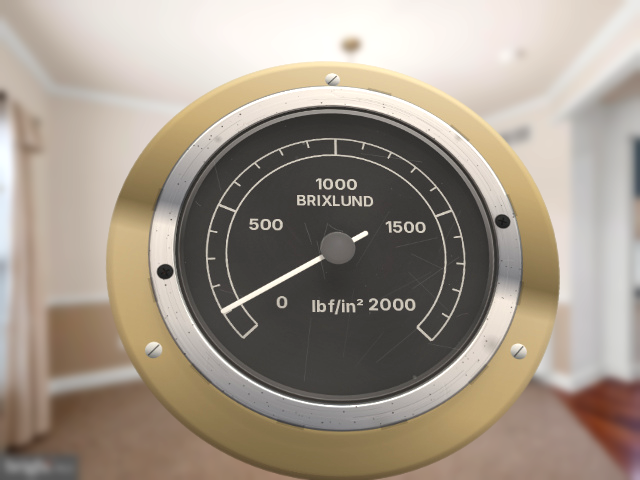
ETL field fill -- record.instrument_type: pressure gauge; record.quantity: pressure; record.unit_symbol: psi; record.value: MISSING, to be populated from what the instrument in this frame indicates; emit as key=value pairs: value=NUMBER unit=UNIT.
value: value=100 unit=psi
